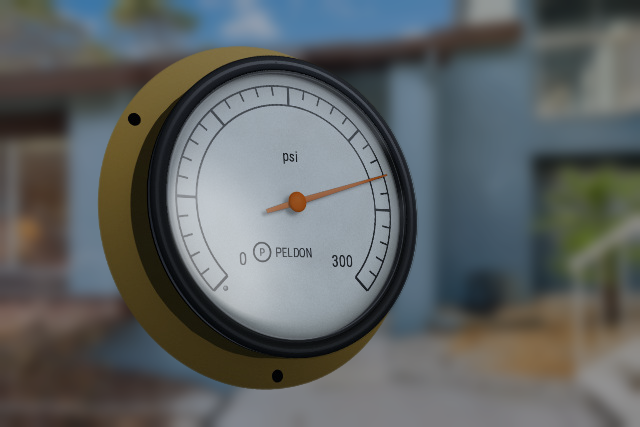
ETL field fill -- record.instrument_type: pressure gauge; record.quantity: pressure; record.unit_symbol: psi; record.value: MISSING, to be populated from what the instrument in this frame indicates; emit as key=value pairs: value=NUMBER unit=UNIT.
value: value=230 unit=psi
